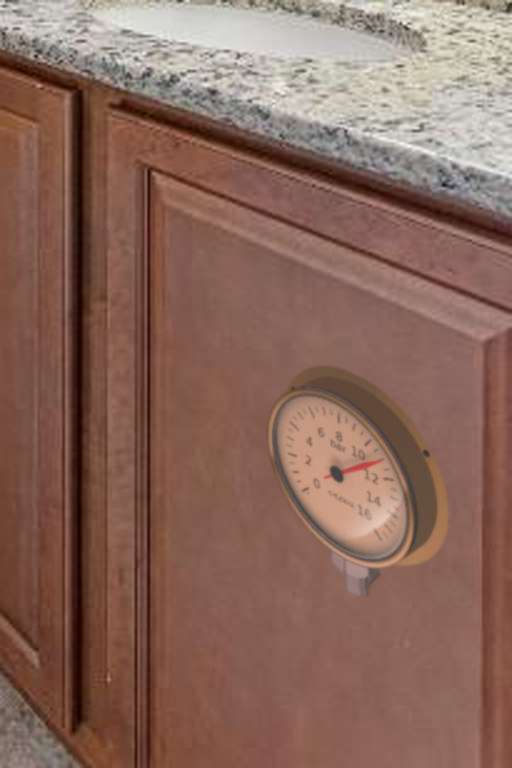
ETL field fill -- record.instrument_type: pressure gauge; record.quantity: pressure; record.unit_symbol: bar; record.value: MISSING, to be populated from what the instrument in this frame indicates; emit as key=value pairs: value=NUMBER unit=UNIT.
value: value=11 unit=bar
